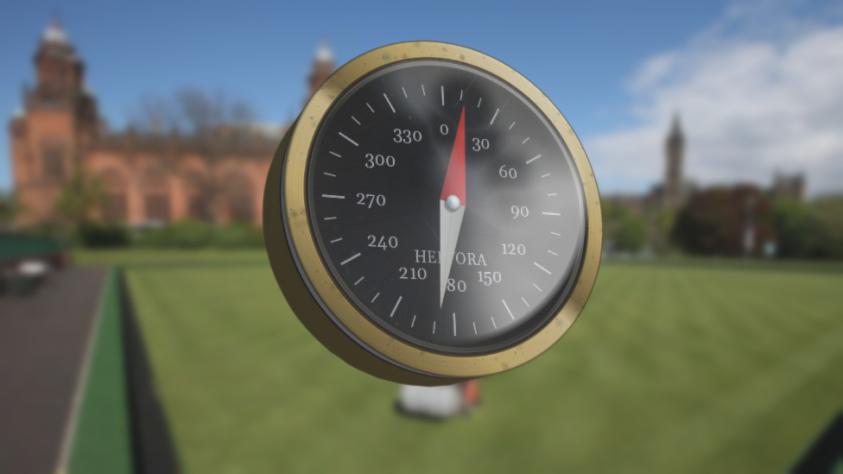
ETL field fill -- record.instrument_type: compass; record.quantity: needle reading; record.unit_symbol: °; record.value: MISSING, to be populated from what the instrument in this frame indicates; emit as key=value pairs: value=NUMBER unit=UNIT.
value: value=10 unit=°
